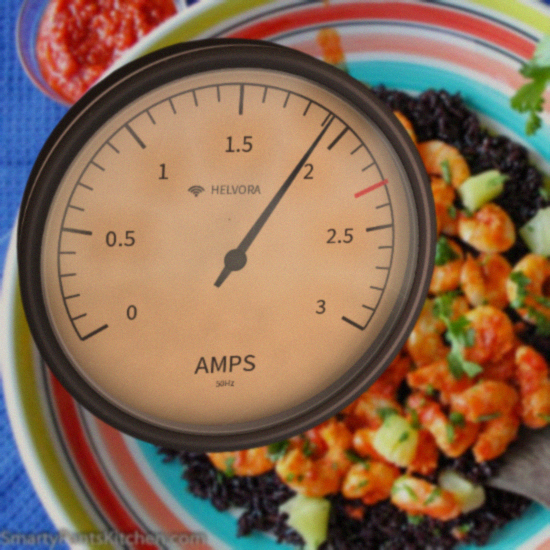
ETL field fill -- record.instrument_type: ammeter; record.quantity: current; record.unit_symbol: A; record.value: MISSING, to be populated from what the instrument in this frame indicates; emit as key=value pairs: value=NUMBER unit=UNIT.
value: value=1.9 unit=A
